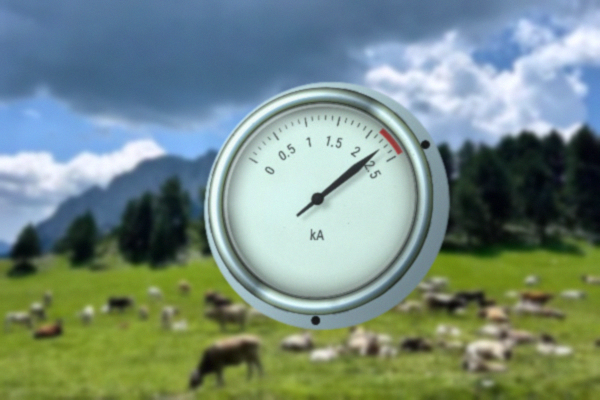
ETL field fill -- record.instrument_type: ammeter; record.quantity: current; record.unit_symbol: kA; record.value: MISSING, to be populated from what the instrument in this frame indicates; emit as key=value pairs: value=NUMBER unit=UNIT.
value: value=2.3 unit=kA
